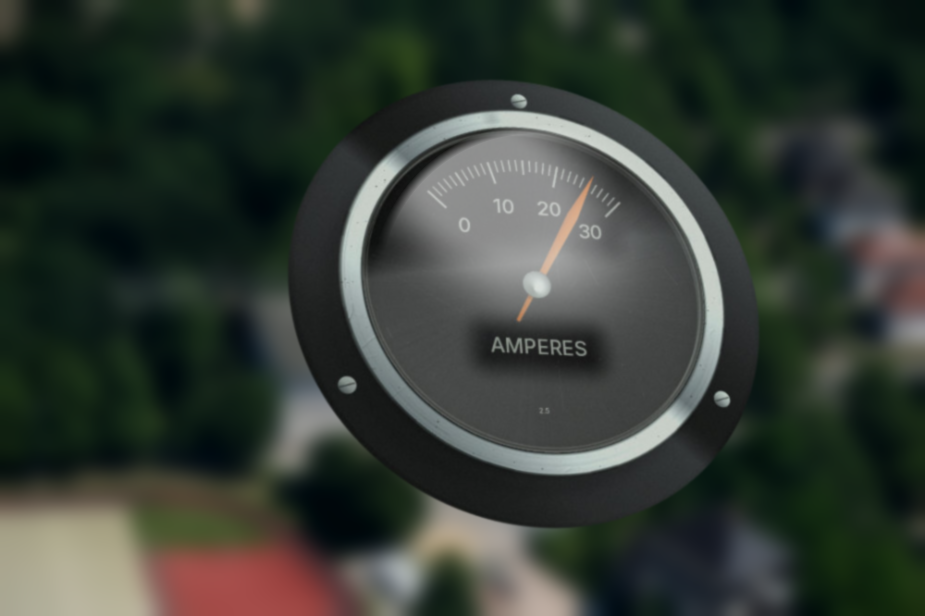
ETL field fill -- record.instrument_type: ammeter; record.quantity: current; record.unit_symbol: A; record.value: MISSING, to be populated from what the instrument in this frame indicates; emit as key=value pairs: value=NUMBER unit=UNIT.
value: value=25 unit=A
